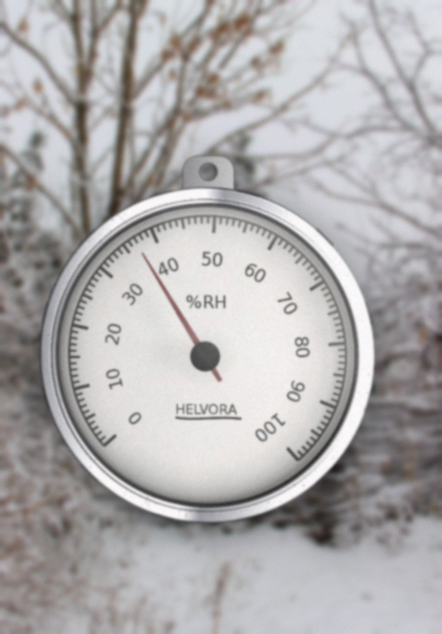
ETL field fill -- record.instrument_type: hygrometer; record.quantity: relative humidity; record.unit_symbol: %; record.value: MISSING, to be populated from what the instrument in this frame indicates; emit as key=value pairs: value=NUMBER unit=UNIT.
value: value=37 unit=%
